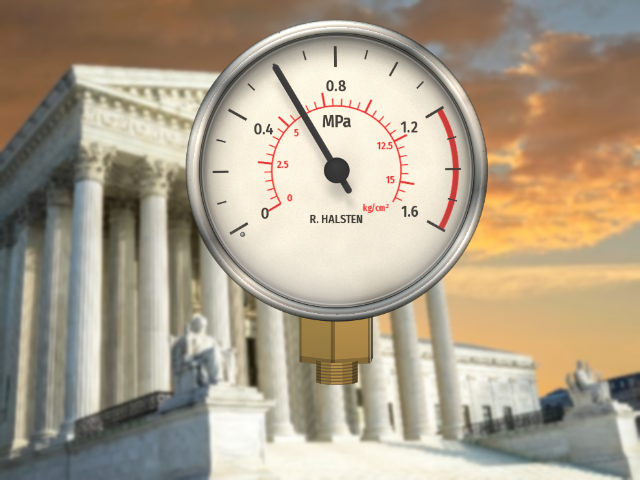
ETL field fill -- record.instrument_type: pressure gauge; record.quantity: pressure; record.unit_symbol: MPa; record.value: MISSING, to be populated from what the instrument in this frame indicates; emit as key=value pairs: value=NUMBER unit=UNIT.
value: value=0.6 unit=MPa
